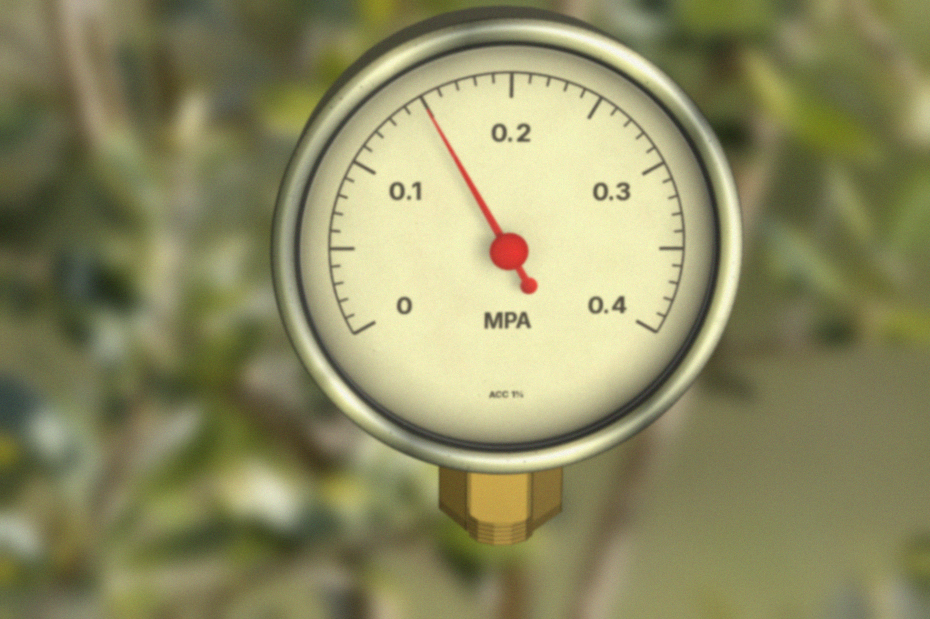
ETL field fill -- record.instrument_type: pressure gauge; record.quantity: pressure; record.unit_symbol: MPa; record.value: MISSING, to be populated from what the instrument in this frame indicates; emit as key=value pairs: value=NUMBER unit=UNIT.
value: value=0.15 unit=MPa
